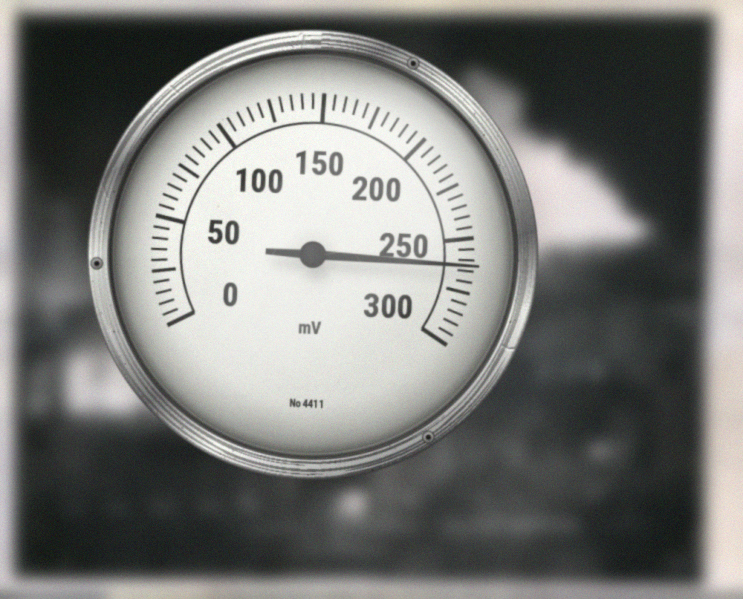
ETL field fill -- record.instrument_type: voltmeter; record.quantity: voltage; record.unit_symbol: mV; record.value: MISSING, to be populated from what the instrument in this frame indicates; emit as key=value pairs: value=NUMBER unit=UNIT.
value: value=262.5 unit=mV
